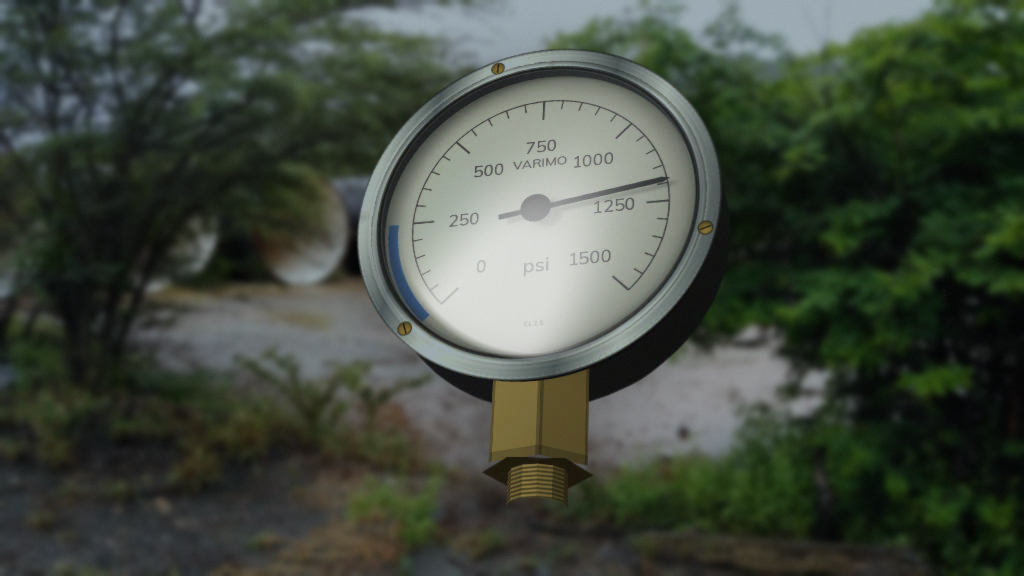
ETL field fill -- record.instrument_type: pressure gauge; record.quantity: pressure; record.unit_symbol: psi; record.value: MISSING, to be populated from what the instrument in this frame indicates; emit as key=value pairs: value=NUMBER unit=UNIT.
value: value=1200 unit=psi
